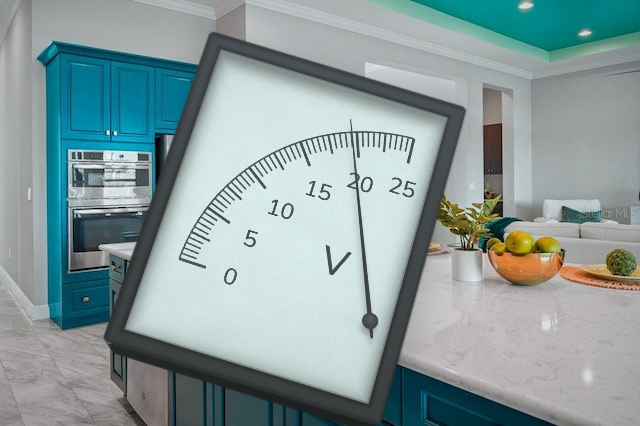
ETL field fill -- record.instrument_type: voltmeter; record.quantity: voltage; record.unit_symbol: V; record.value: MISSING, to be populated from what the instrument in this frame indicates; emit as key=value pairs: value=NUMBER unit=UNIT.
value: value=19.5 unit=V
